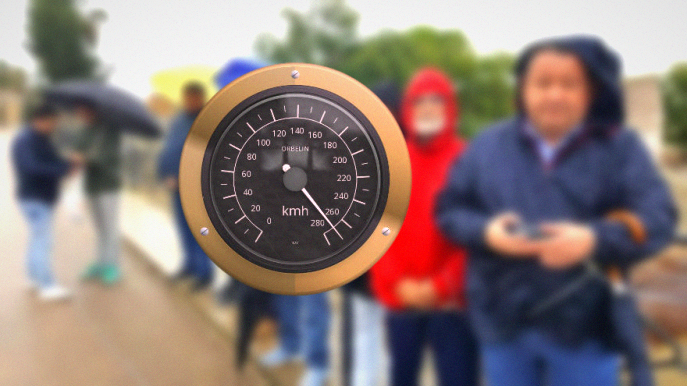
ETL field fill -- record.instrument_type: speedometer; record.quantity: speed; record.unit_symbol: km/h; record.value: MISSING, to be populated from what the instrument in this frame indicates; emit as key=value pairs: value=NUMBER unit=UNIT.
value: value=270 unit=km/h
